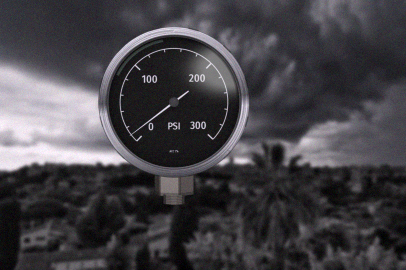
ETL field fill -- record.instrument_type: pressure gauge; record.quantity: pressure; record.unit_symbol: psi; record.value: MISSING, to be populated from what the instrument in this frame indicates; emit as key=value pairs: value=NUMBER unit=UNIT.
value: value=10 unit=psi
